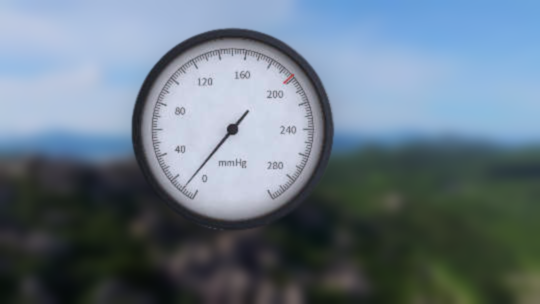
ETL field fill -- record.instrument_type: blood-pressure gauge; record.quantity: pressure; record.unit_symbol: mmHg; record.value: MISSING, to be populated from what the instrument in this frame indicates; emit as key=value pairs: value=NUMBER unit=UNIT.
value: value=10 unit=mmHg
